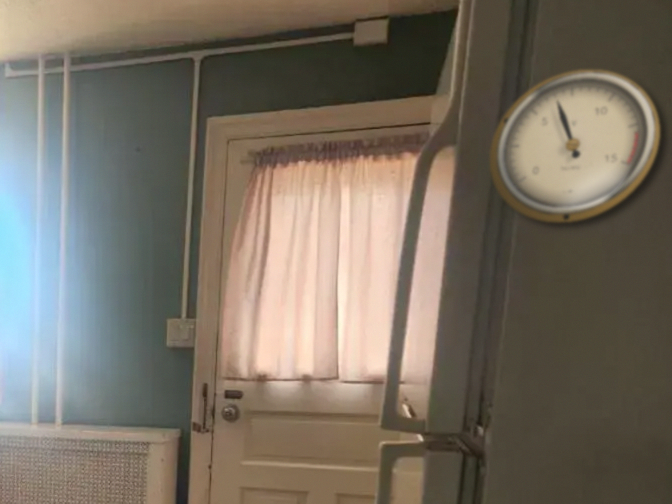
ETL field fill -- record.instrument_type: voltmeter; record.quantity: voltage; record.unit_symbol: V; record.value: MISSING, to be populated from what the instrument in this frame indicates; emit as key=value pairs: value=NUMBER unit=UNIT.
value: value=6.5 unit=V
